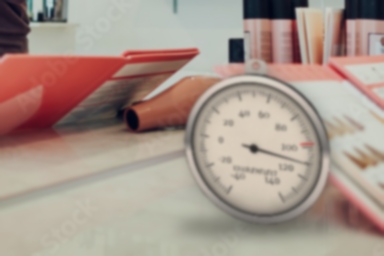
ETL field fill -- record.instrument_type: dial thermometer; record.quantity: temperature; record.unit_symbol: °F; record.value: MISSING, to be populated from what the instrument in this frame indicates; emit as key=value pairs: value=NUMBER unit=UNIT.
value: value=110 unit=°F
